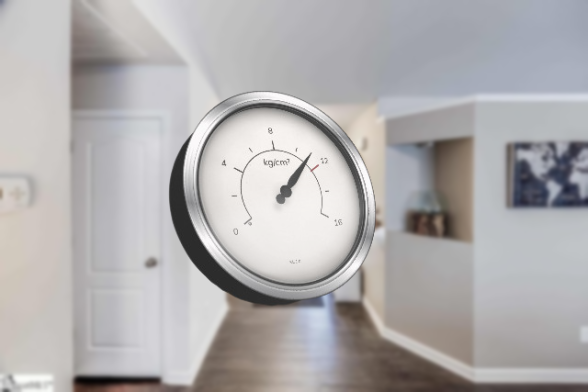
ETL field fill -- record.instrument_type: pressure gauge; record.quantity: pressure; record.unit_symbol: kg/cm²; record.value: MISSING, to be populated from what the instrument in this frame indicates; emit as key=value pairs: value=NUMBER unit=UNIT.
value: value=11 unit=kg/cm²
